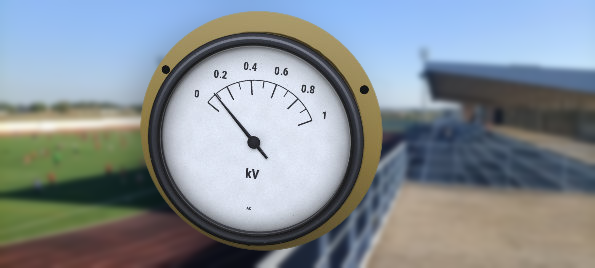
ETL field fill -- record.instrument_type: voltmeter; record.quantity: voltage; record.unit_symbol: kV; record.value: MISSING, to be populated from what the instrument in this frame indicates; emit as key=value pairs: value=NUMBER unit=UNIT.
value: value=0.1 unit=kV
